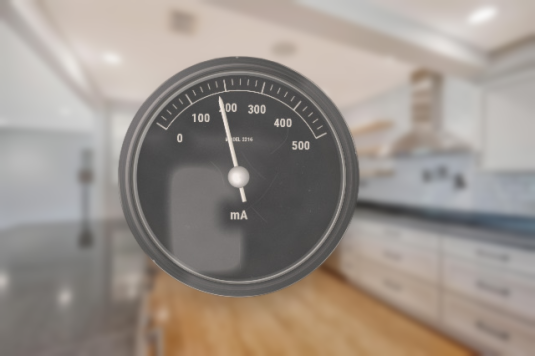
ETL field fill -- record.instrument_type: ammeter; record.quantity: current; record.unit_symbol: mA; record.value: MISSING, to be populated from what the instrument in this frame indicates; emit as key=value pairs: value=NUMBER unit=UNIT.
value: value=180 unit=mA
